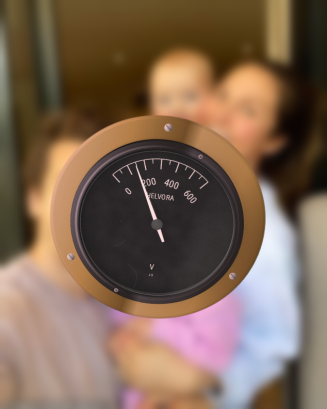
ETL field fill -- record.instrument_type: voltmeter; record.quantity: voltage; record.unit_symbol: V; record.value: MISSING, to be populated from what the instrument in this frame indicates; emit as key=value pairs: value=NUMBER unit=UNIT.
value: value=150 unit=V
